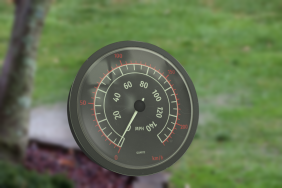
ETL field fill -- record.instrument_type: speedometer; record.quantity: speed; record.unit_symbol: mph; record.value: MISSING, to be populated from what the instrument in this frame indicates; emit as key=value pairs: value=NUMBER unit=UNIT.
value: value=2.5 unit=mph
